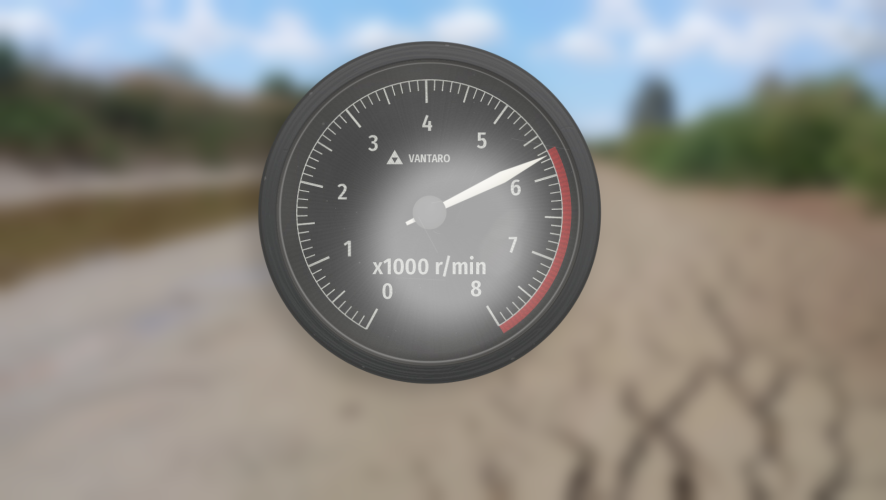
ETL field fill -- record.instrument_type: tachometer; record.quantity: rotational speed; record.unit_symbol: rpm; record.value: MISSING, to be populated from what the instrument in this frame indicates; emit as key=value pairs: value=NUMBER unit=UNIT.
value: value=5750 unit=rpm
